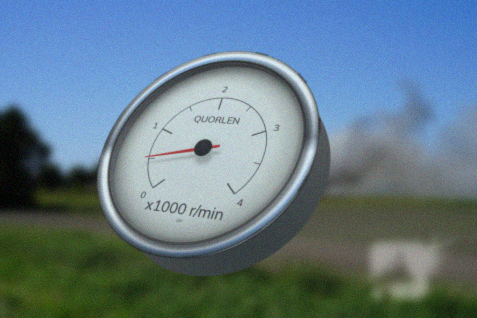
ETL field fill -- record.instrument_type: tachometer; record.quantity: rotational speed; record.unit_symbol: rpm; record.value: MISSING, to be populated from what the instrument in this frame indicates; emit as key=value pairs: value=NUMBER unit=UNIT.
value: value=500 unit=rpm
